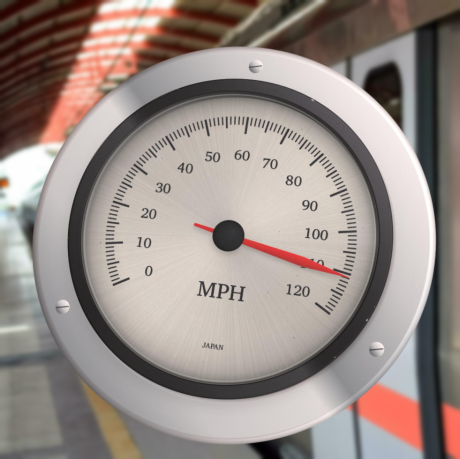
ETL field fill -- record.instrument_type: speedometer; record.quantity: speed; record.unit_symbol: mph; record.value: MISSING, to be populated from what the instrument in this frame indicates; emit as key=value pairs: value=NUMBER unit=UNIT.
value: value=111 unit=mph
